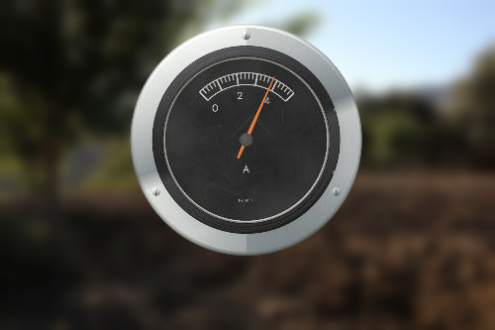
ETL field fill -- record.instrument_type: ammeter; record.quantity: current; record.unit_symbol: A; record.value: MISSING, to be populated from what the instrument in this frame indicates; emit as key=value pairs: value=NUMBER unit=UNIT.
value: value=3.8 unit=A
